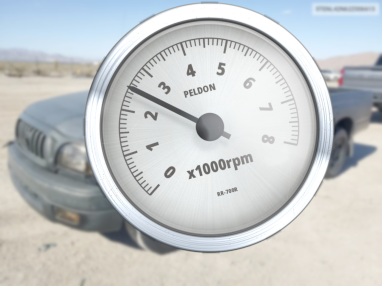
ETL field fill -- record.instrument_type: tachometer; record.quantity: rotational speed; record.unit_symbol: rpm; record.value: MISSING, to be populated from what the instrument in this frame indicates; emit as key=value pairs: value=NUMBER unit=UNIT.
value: value=2500 unit=rpm
